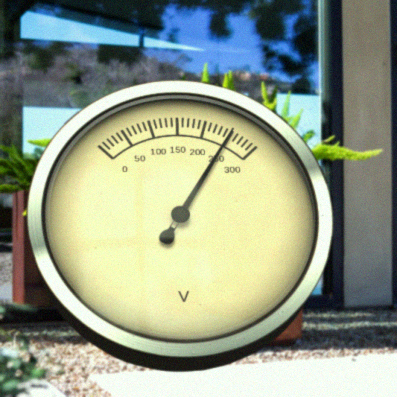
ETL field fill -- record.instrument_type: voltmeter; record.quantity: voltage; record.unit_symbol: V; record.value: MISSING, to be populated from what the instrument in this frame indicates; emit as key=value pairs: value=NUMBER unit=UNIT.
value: value=250 unit=V
